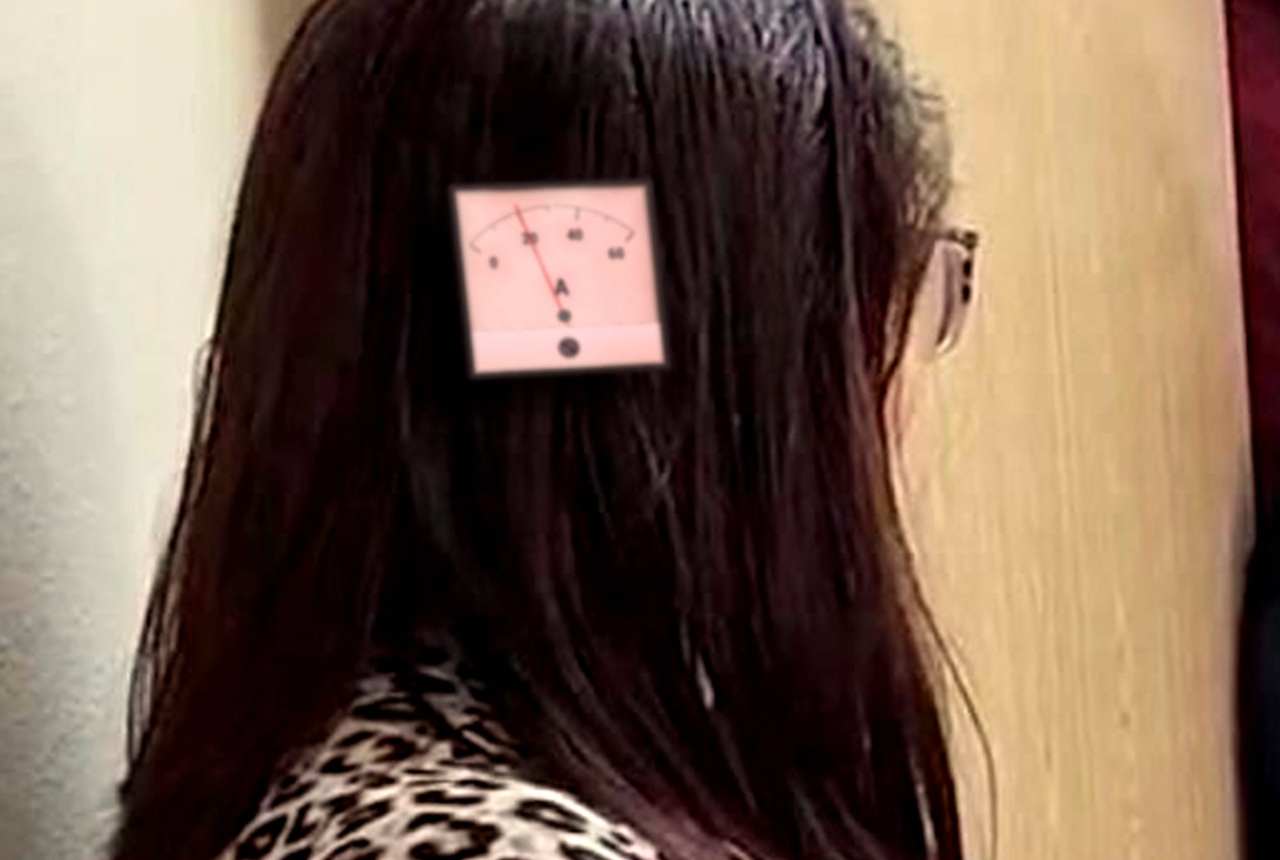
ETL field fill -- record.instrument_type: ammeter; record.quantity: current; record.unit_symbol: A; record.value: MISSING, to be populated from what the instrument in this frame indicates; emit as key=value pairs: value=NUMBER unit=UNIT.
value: value=20 unit=A
